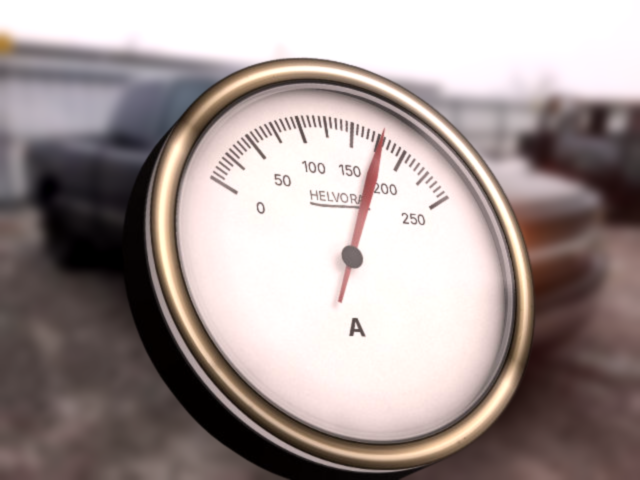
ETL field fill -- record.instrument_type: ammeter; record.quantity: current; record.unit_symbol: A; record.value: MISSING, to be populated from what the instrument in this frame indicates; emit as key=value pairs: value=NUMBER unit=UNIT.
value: value=175 unit=A
